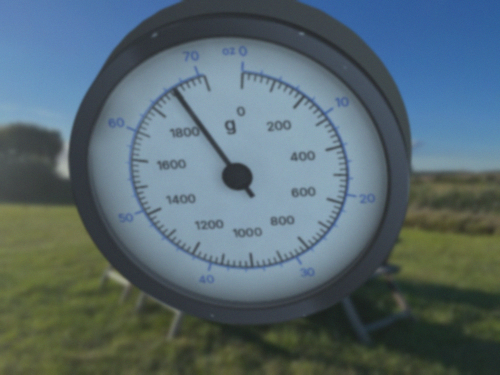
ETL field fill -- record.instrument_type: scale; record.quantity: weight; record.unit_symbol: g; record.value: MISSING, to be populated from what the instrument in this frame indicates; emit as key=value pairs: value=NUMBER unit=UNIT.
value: value=1900 unit=g
